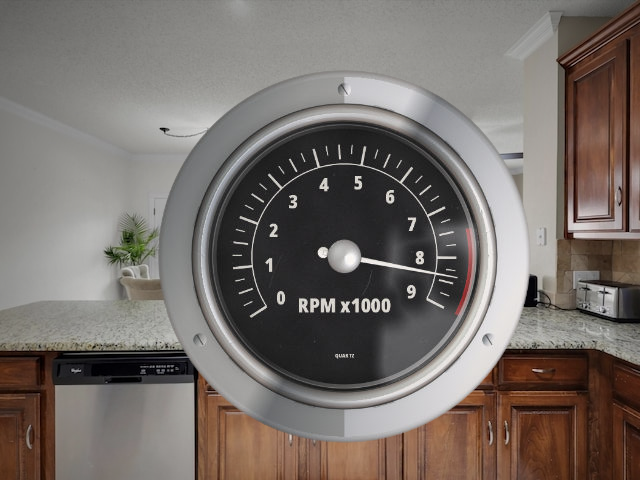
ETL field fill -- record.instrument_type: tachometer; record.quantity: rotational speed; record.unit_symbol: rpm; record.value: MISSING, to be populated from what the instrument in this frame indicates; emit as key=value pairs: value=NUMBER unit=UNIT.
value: value=8375 unit=rpm
